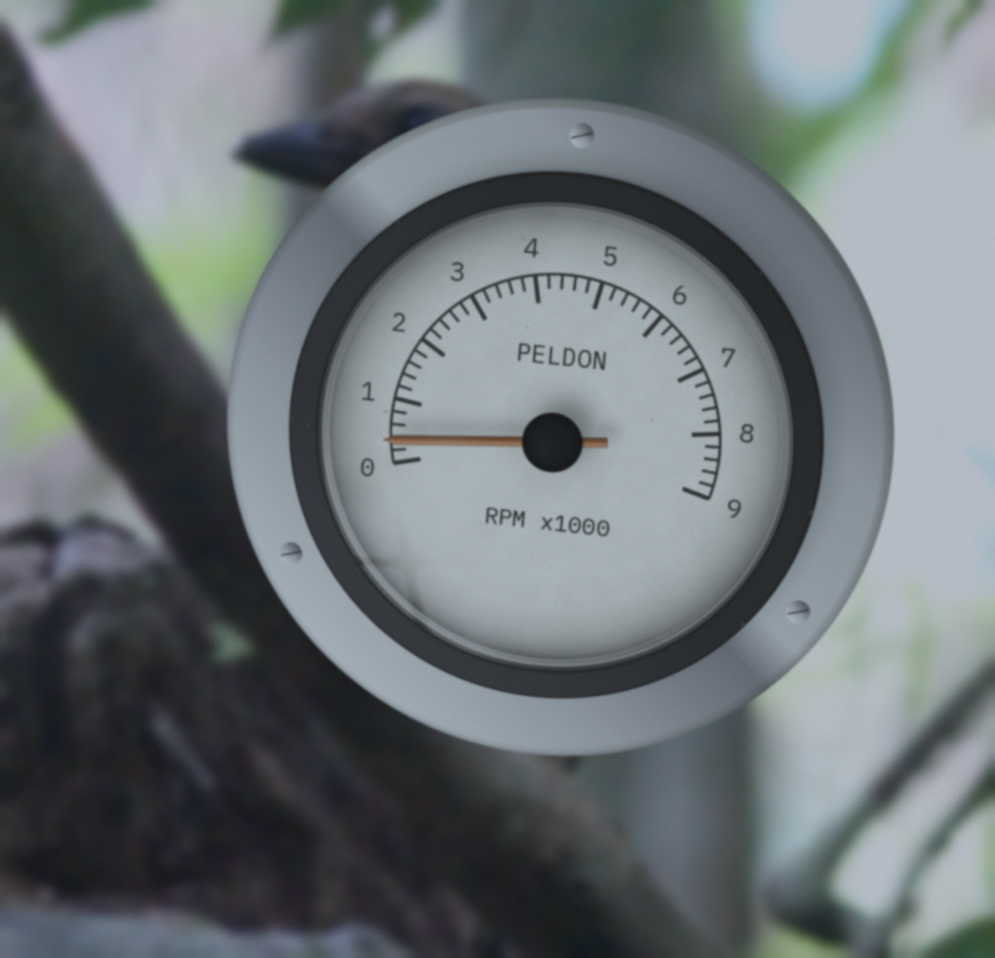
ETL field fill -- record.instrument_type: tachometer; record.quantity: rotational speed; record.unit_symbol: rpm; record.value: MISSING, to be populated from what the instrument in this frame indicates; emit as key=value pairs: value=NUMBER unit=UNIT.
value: value=400 unit=rpm
